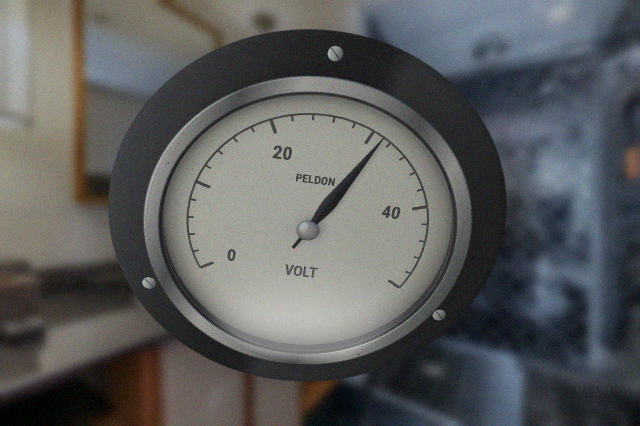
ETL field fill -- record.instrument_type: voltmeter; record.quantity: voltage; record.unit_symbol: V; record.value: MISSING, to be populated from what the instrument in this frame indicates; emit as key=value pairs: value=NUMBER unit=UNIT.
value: value=31 unit=V
